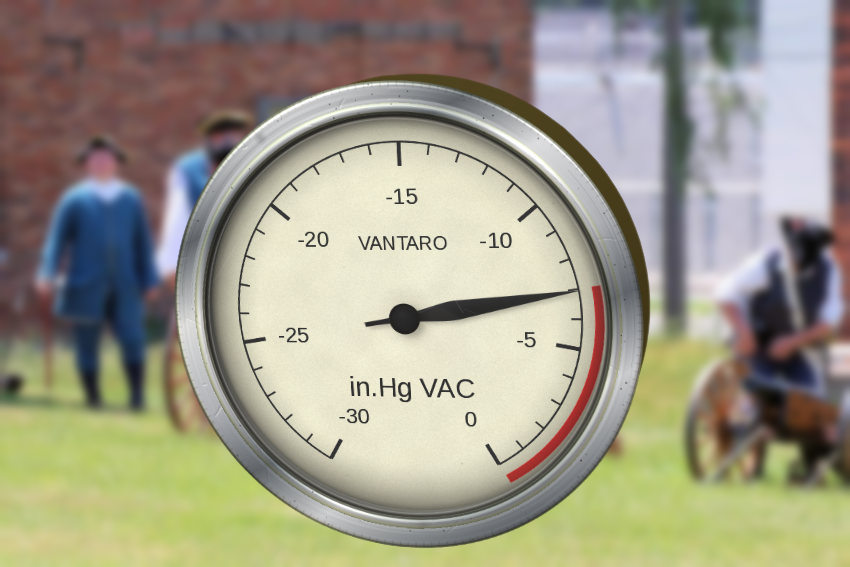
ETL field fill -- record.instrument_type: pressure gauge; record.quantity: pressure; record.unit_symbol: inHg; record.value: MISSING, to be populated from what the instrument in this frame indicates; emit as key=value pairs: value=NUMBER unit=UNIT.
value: value=-7 unit=inHg
